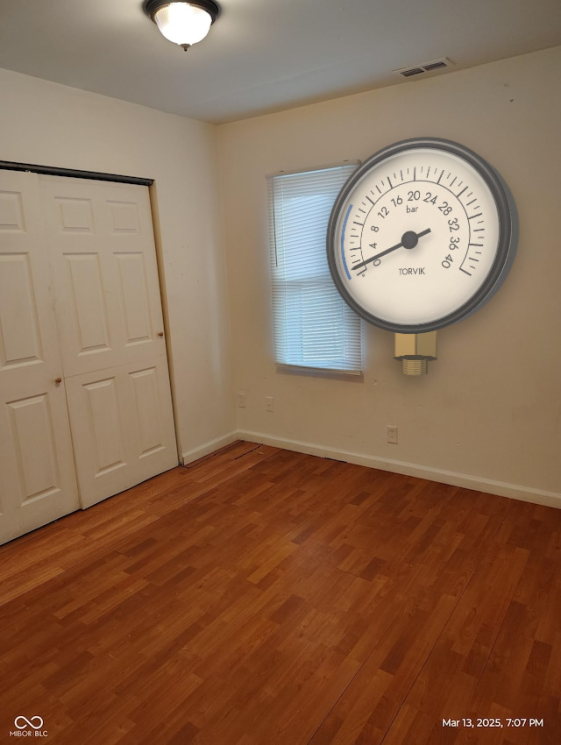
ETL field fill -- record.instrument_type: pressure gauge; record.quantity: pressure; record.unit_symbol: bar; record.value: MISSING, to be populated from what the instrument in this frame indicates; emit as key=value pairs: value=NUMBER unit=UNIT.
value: value=1 unit=bar
